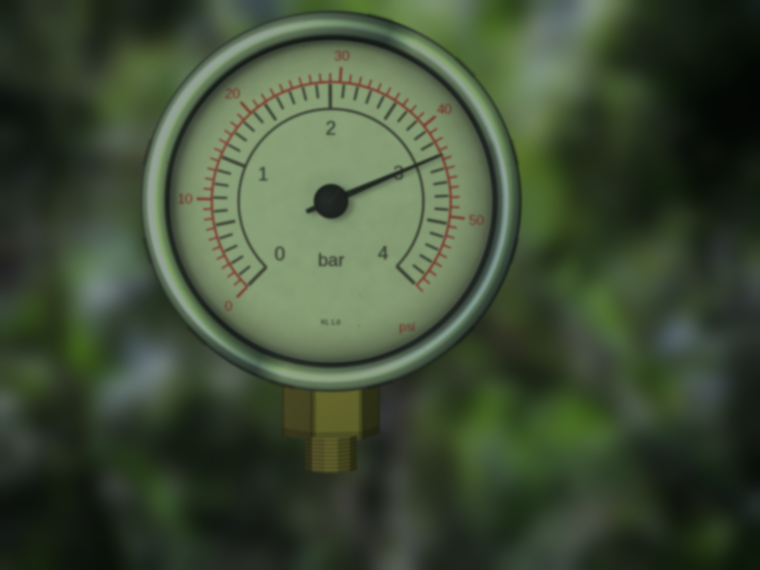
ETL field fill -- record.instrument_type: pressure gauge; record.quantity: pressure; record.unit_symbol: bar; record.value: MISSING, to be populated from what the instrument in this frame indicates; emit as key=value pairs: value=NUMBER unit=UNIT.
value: value=3 unit=bar
